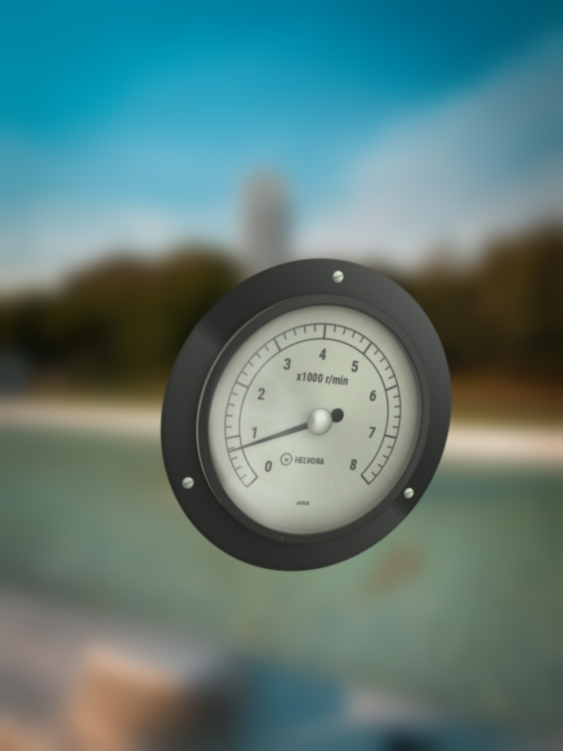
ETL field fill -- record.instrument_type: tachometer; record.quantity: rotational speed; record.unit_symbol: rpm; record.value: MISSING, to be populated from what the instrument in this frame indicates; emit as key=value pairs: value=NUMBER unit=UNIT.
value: value=800 unit=rpm
